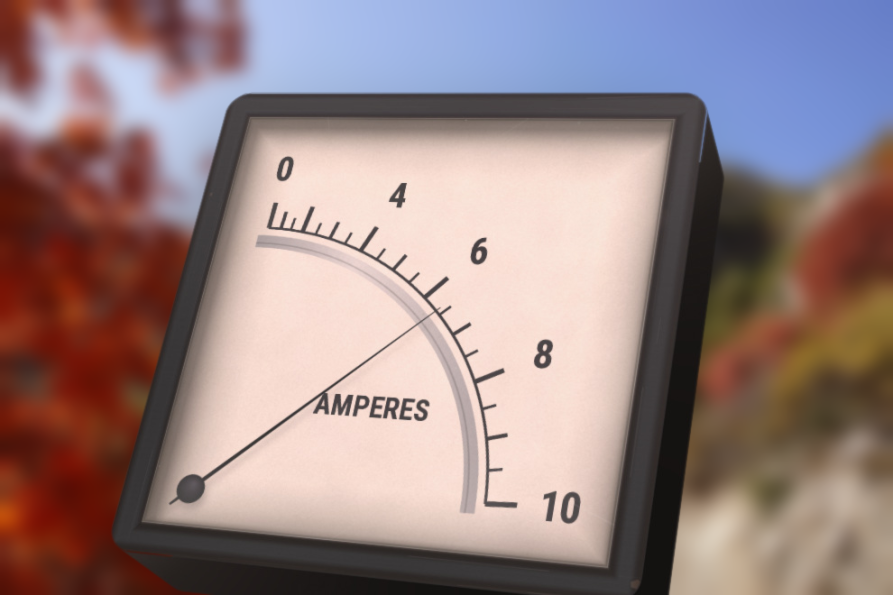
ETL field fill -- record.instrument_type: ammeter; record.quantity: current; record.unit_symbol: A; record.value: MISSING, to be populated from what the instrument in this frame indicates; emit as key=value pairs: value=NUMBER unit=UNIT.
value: value=6.5 unit=A
